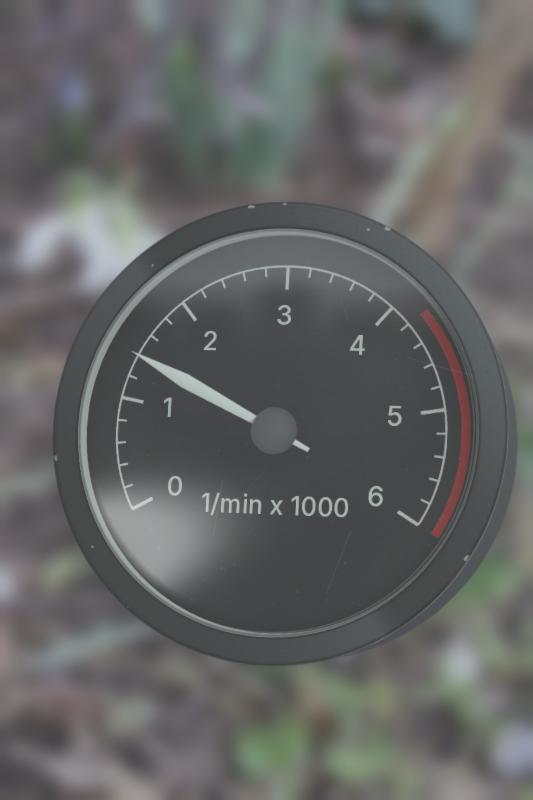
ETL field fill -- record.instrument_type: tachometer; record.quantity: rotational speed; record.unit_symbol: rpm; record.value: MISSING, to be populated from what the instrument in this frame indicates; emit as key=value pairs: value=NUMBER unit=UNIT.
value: value=1400 unit=rpm
